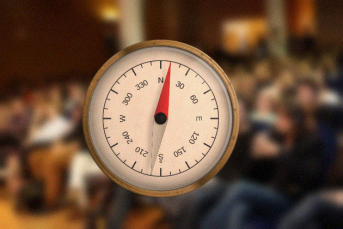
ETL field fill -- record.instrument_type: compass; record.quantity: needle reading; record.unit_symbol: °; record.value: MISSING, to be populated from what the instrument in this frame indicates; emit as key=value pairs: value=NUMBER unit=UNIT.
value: value=10 unit=°
